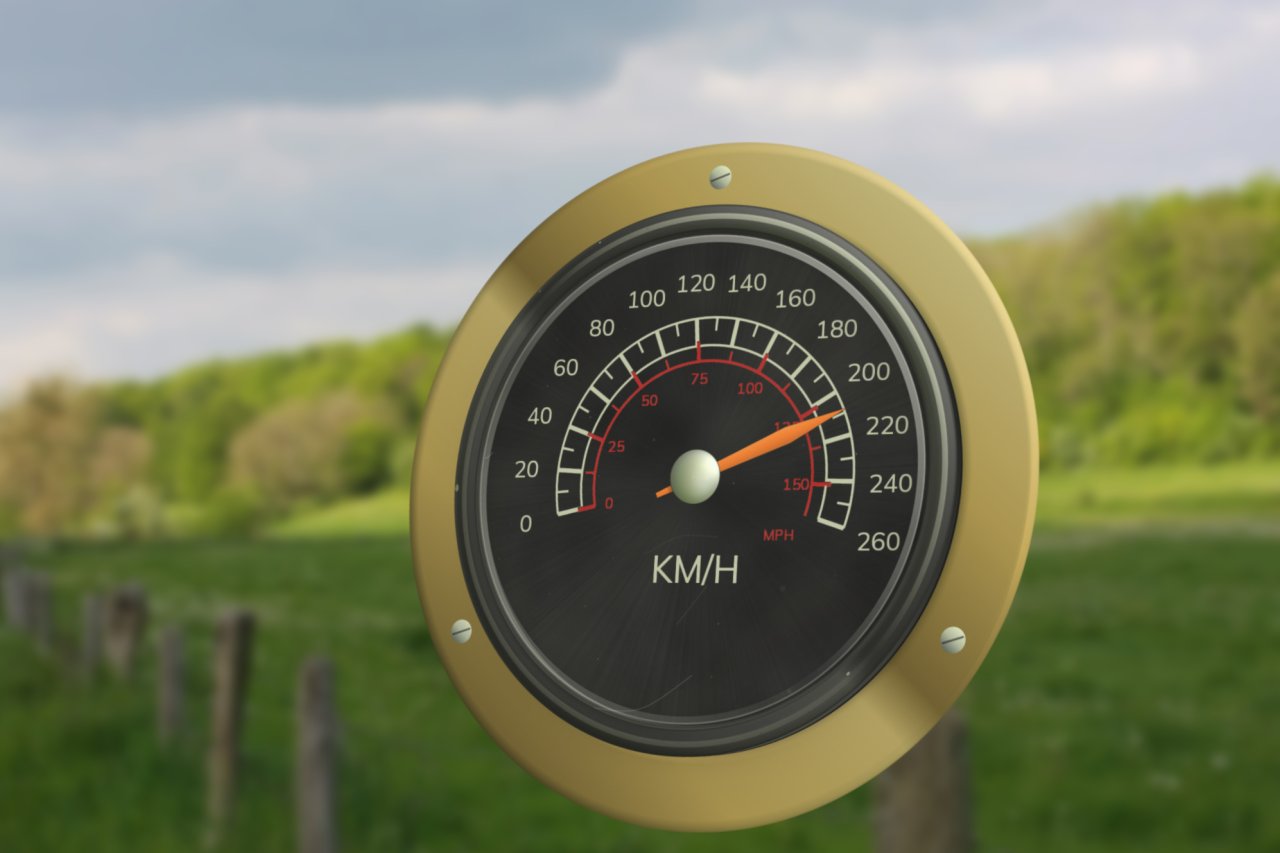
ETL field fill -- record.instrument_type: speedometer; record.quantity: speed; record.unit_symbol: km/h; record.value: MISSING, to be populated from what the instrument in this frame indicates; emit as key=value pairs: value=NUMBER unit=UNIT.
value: value=210 unit=km/h
